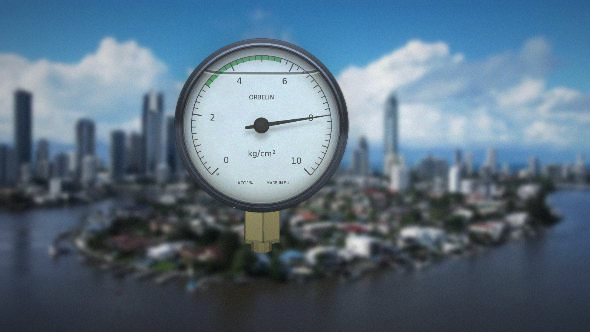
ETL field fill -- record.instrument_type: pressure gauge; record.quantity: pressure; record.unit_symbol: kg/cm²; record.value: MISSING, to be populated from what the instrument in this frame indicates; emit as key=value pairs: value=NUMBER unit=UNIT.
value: value=8 unit=kg/cm²
